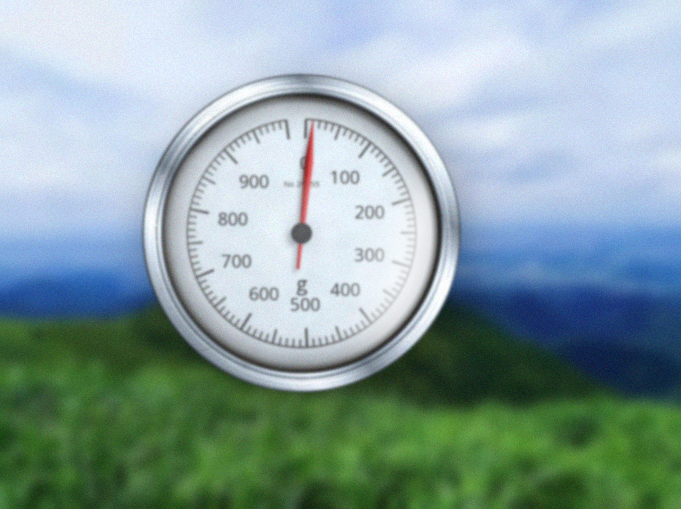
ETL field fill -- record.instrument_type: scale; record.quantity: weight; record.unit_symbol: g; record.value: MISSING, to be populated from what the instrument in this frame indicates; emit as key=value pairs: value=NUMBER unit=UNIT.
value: value=10 unit=g
